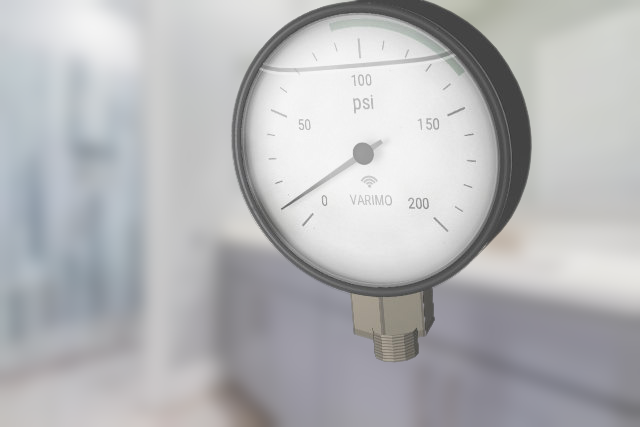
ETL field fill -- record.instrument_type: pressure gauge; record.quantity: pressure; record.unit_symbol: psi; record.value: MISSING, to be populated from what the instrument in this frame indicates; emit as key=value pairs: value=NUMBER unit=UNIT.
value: value=10 unit=psi
